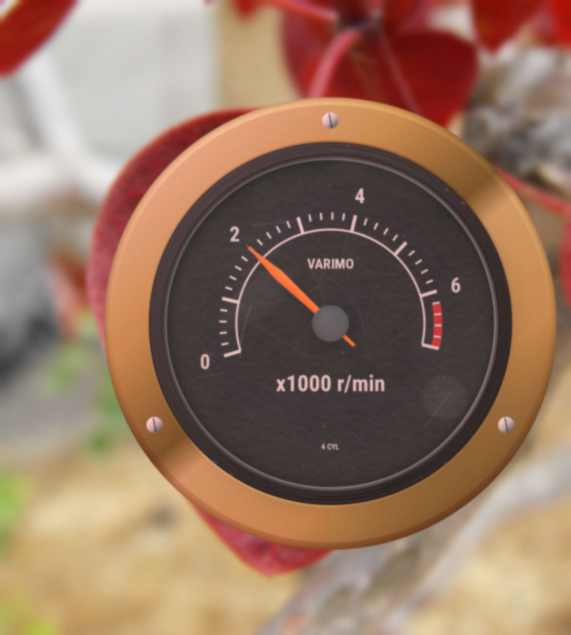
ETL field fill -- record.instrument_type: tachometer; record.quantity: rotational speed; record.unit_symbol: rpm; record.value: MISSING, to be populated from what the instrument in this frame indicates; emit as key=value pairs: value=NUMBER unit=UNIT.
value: value=2000 unit=rpm
